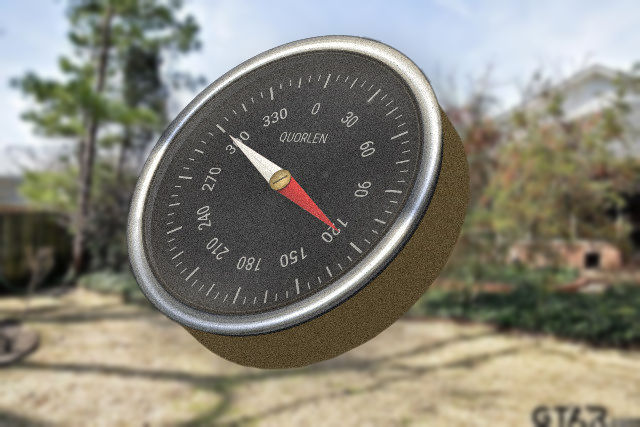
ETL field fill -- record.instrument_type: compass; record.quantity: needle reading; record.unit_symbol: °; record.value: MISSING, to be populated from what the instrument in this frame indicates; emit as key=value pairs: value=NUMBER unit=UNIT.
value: value=120 unit=°
